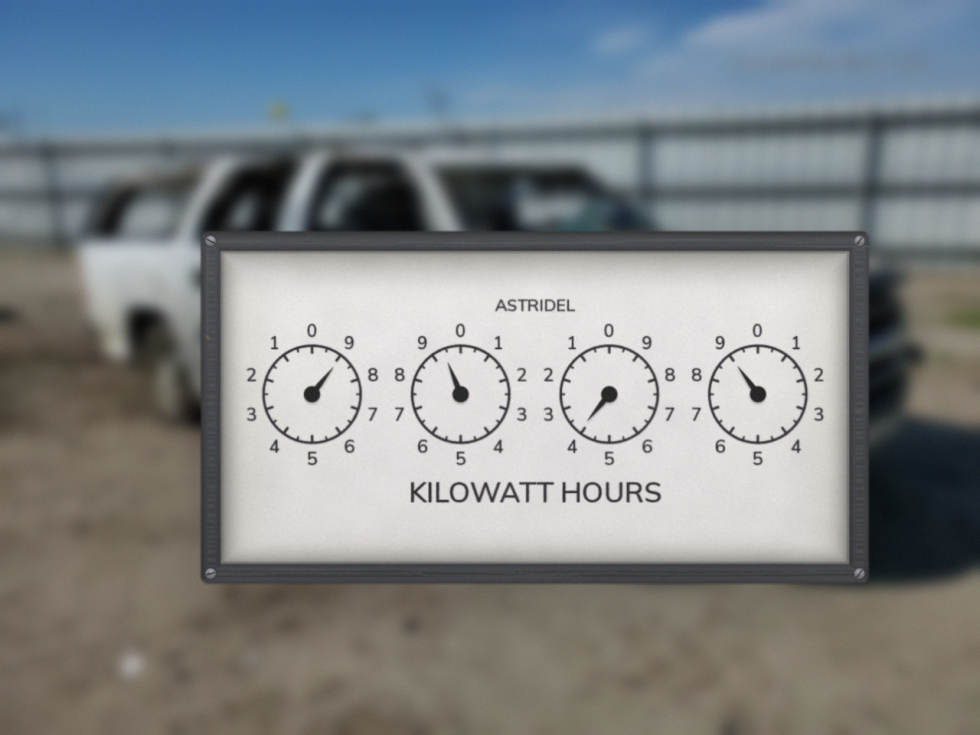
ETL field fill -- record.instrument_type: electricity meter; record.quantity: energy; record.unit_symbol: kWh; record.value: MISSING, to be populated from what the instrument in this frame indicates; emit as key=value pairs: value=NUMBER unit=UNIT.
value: value=8939 unit=kWh
